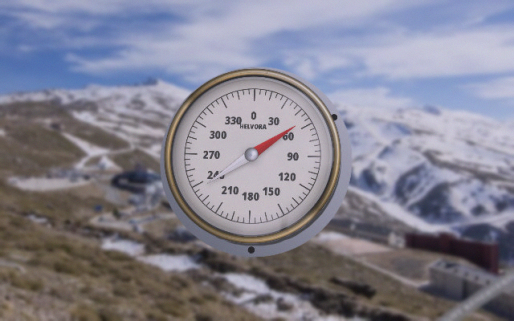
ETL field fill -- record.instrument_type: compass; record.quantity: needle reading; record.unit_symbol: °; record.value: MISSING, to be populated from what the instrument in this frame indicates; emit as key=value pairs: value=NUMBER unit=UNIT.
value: value=55 unit=°
